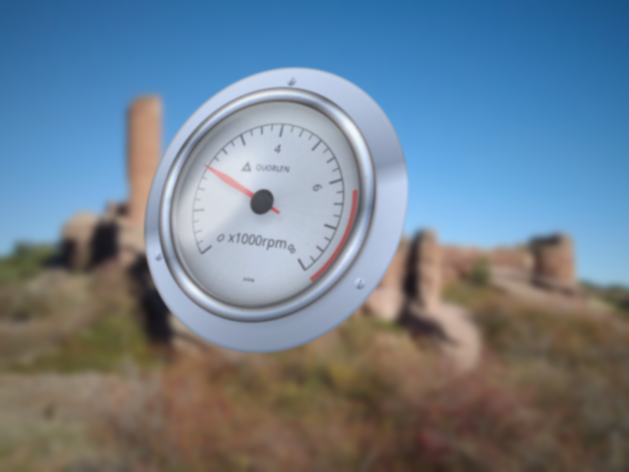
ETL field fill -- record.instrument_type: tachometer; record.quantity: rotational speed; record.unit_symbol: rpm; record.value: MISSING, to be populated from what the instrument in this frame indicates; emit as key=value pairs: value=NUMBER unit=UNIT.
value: value=2000 unit=rpm
